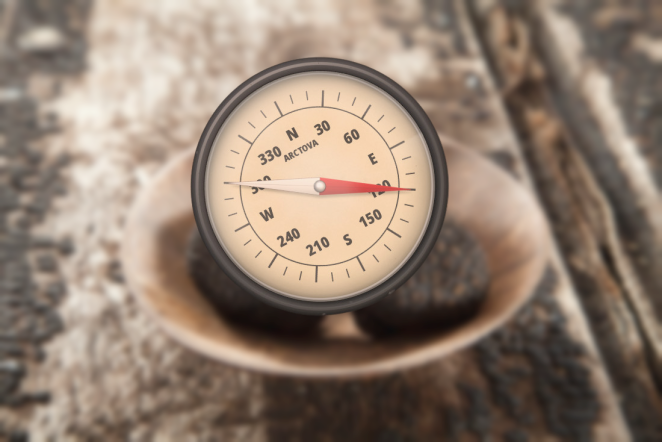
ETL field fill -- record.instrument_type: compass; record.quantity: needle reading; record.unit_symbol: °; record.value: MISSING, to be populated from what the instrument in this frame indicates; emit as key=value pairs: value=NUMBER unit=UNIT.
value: value=120 unit=°
